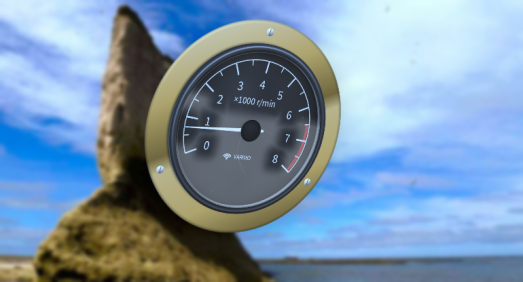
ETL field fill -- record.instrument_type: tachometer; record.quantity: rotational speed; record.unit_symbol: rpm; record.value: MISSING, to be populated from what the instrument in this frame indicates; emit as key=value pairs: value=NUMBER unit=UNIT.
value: value=750 unit=rpm
